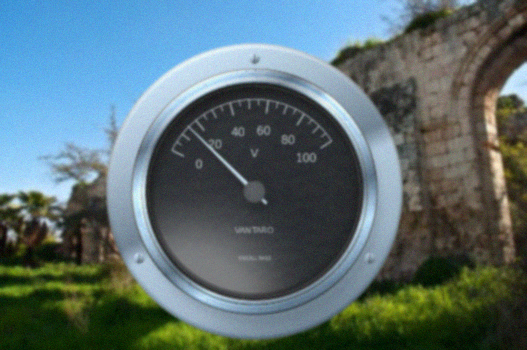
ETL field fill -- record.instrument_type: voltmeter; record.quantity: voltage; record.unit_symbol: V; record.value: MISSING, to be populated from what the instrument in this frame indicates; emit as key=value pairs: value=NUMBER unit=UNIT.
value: value=15 unit=V
